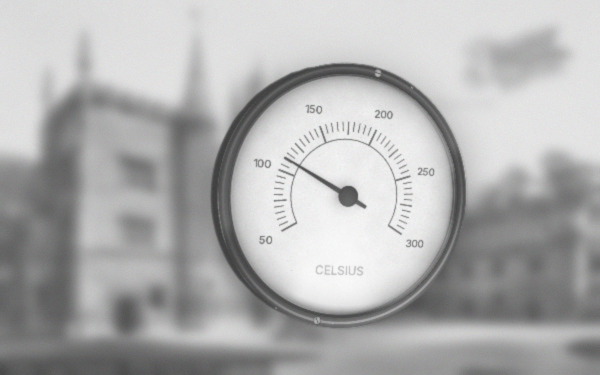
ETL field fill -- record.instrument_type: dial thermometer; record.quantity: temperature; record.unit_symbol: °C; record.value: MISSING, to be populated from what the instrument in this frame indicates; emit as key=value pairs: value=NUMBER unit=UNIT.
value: value=110 unit=°C
